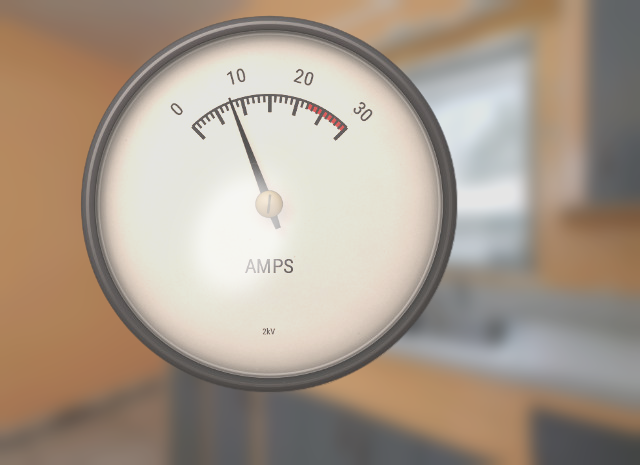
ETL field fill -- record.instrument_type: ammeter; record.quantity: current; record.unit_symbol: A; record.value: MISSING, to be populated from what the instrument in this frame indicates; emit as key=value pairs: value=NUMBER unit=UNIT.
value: value=8 unit=A
